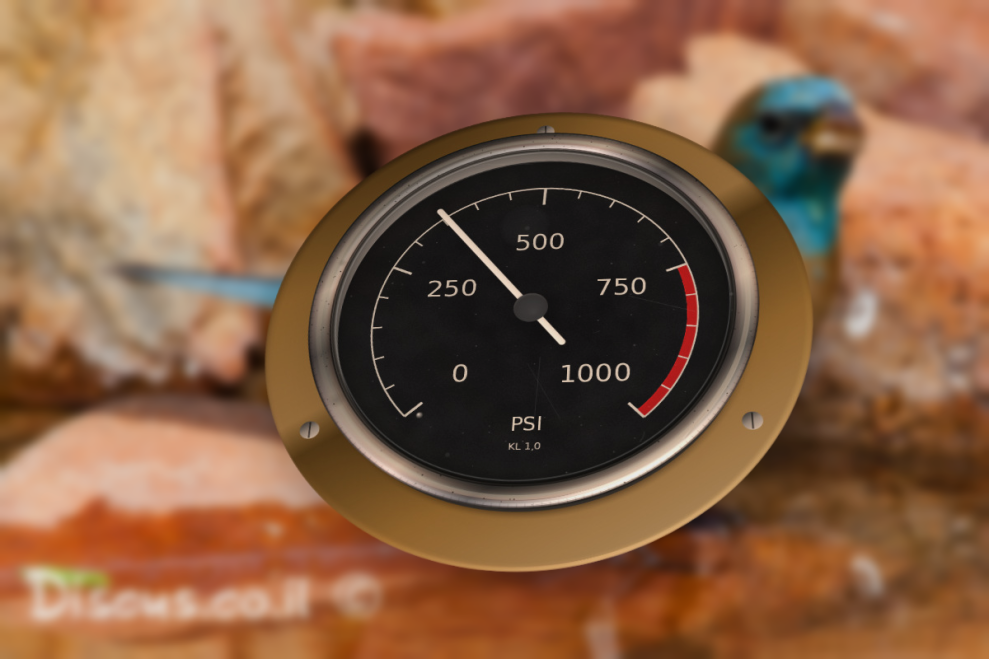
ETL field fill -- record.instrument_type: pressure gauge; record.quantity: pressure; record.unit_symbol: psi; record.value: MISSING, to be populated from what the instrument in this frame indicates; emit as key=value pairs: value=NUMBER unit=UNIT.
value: value=350 unit=psi
